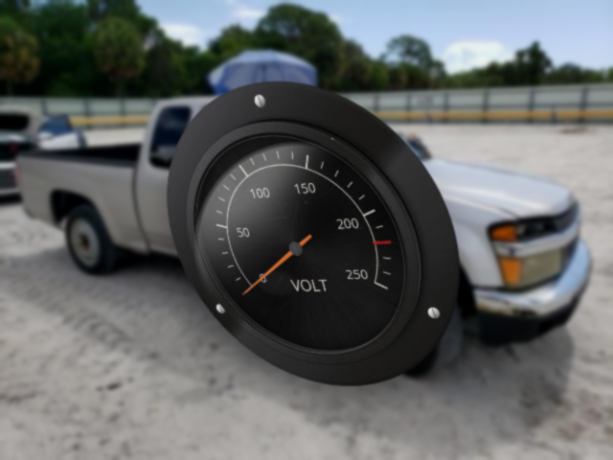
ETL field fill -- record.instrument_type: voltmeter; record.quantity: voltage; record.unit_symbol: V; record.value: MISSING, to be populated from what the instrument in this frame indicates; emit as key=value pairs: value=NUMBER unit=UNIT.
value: value=0 unit=V
